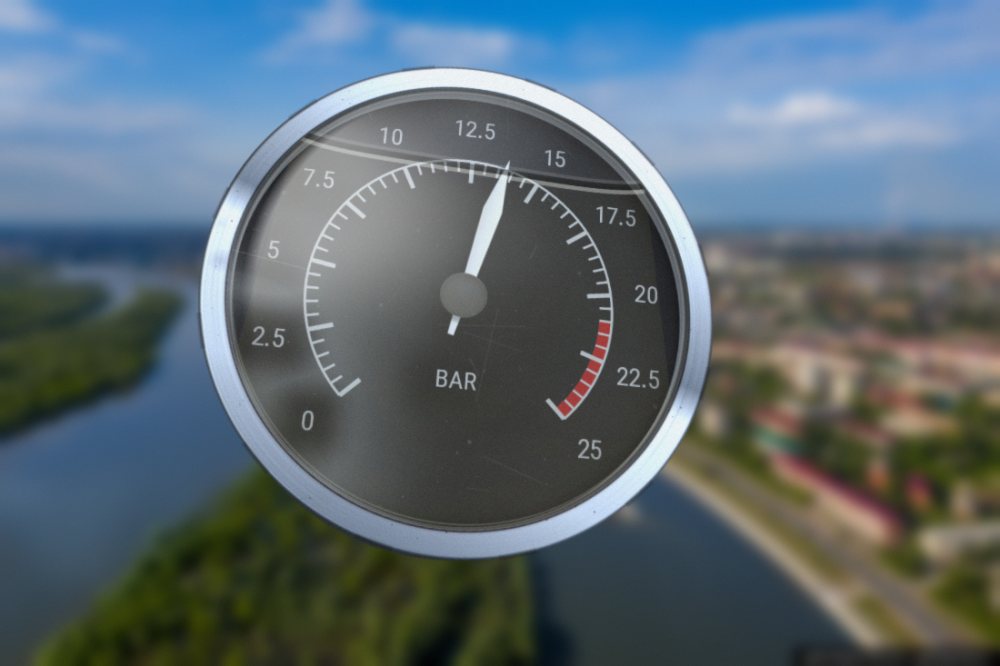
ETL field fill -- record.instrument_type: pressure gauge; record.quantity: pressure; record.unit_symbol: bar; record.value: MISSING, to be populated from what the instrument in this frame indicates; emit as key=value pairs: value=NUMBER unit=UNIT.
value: value=13.75 unit=bar
